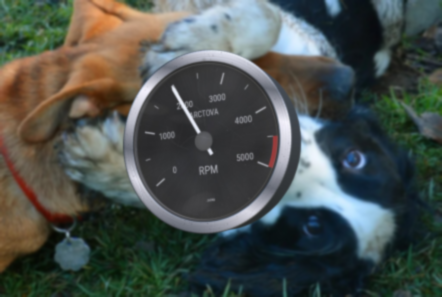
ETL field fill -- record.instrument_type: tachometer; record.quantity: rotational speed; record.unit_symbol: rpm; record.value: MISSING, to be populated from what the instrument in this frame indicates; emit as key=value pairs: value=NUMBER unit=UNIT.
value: value=2000 unit=rpm
